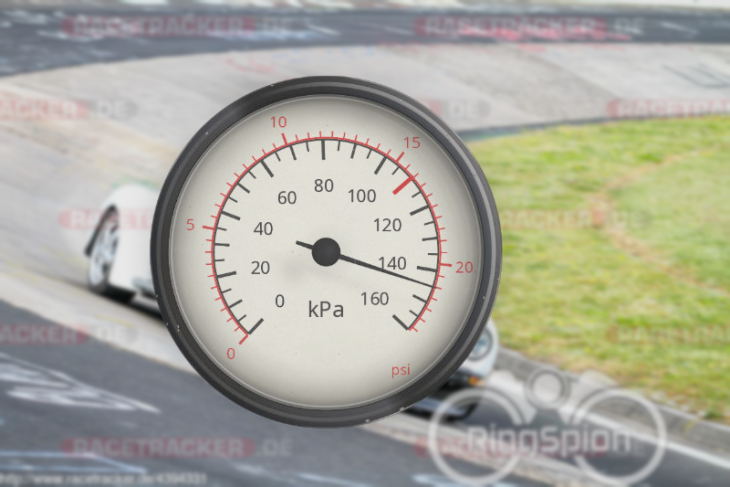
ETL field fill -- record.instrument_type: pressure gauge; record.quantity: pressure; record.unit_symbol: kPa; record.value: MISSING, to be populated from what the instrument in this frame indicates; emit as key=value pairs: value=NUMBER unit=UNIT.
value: value=145 unit=kPa
